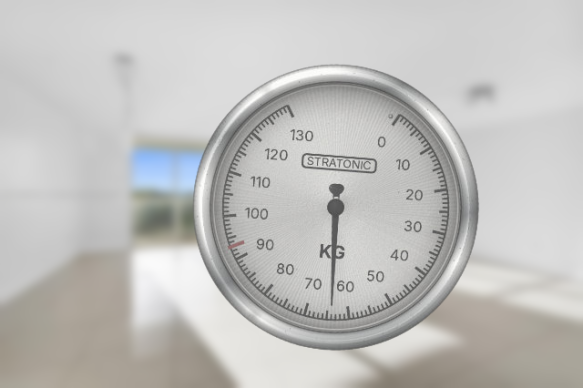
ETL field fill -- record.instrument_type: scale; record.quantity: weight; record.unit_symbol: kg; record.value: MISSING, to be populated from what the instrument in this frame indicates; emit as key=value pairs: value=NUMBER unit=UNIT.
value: value=64 unit=kg
